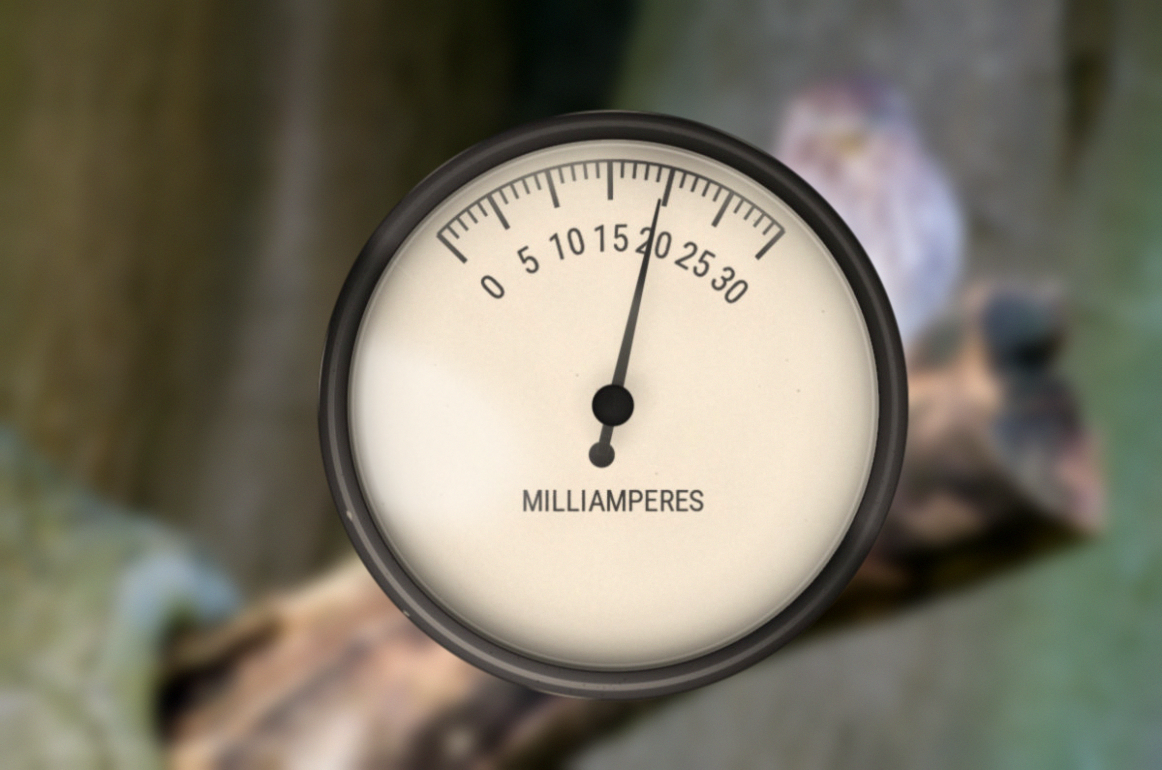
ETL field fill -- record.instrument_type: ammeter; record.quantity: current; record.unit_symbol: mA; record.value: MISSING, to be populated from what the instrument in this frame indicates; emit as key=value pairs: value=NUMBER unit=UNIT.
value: value=19.5 unit=mA
